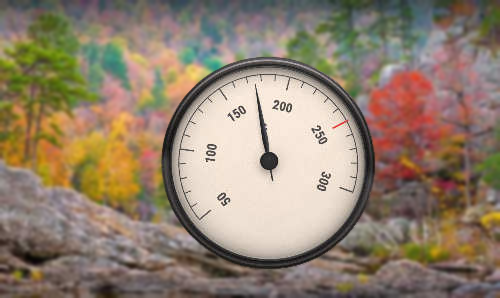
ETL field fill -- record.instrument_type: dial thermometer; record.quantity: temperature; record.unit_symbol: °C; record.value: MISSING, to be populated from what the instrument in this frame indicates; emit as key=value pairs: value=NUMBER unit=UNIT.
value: value=175 unit=°C
